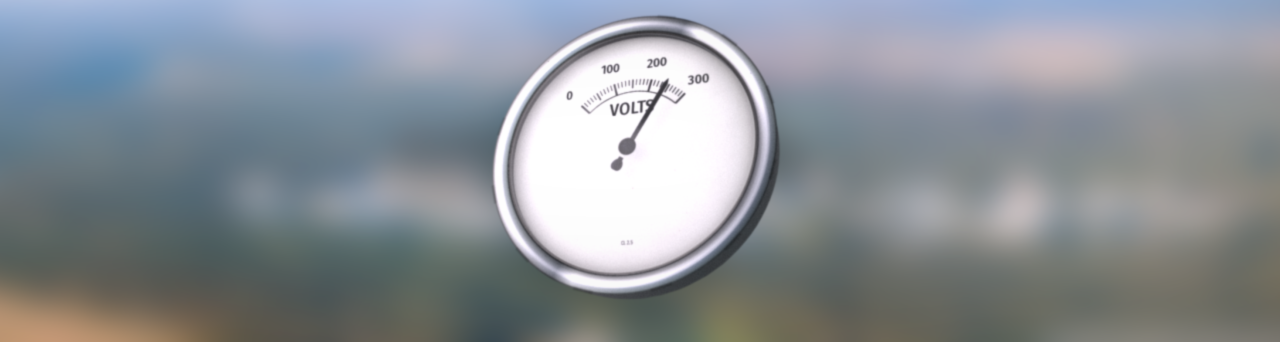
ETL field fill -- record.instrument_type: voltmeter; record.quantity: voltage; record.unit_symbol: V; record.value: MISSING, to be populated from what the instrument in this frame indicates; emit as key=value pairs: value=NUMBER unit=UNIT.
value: value=250 unit=V
